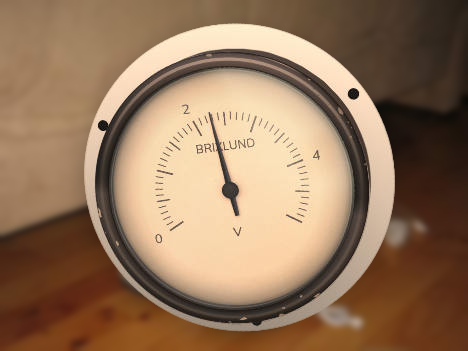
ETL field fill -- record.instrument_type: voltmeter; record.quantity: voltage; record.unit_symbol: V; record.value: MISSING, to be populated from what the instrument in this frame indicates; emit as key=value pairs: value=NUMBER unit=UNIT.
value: value=2.3 unit=V
